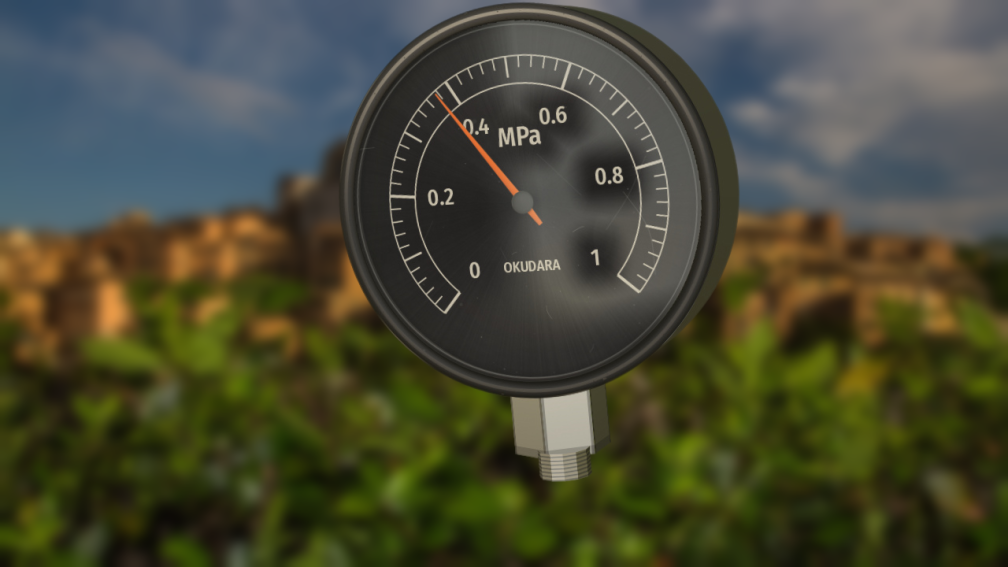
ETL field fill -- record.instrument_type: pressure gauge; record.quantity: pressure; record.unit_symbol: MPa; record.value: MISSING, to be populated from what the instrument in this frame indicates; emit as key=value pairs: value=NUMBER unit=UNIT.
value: value=0.38 unit=MPa
